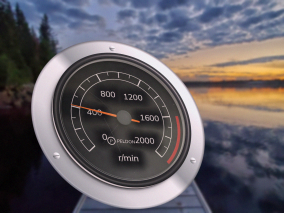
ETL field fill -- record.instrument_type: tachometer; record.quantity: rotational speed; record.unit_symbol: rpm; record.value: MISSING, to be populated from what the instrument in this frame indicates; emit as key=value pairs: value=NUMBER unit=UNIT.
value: value=400 unit=rpm
